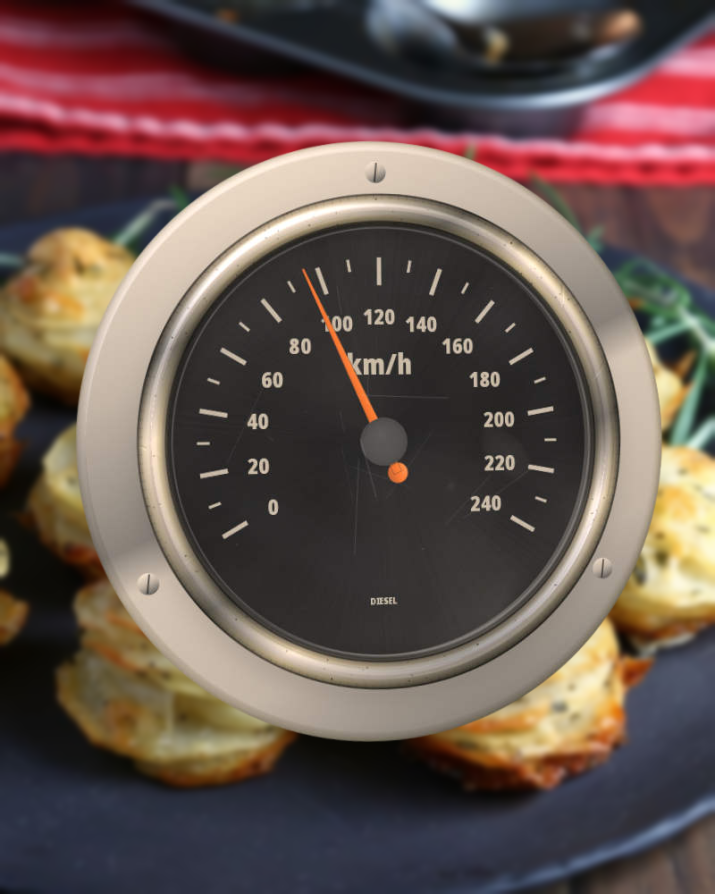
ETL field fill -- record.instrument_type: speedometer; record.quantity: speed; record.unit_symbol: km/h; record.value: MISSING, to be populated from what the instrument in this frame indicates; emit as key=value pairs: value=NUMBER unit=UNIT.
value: value=95 unit=km/h
